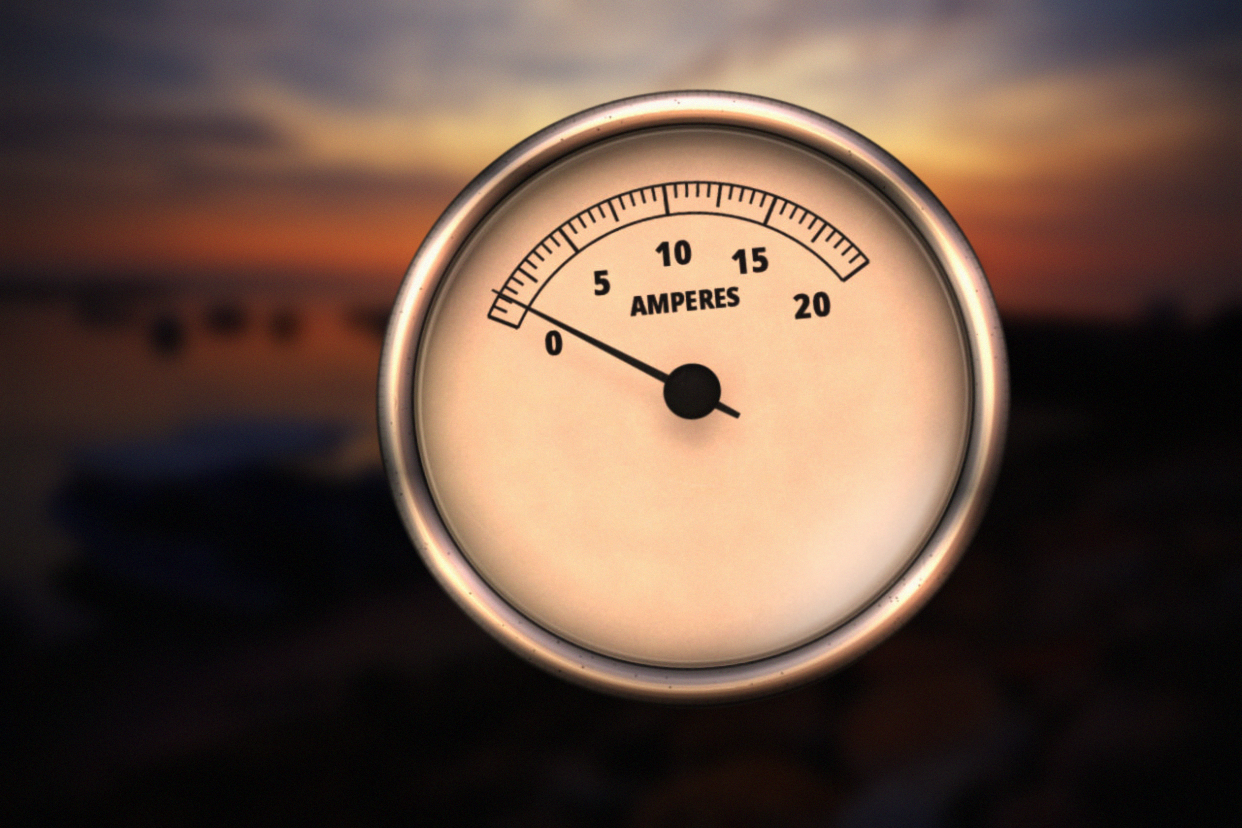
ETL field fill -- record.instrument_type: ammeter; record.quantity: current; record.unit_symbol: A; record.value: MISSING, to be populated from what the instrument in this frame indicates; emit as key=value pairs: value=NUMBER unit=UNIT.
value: value=1 unit=A
